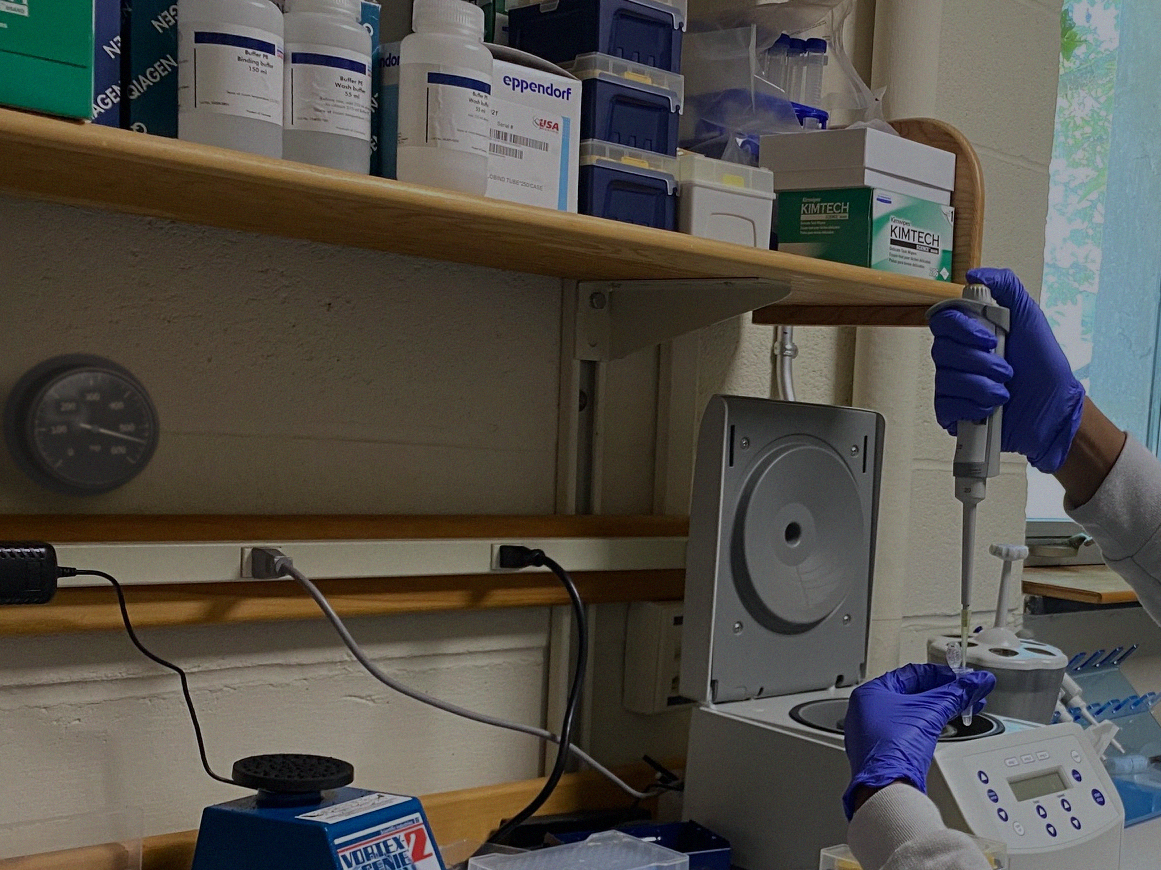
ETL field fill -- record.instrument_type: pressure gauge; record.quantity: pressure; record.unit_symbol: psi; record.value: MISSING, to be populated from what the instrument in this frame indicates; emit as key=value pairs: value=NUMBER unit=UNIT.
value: value=540 unit=psi
